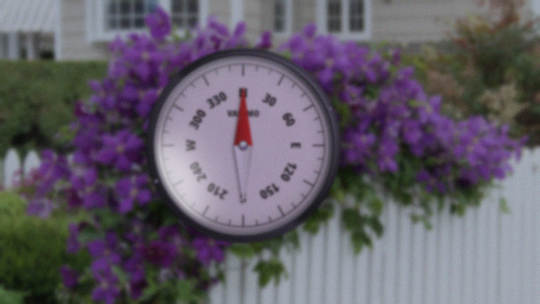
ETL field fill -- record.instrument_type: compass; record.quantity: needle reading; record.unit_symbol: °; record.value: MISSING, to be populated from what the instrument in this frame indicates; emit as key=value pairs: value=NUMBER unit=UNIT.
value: value=0 unit=°
